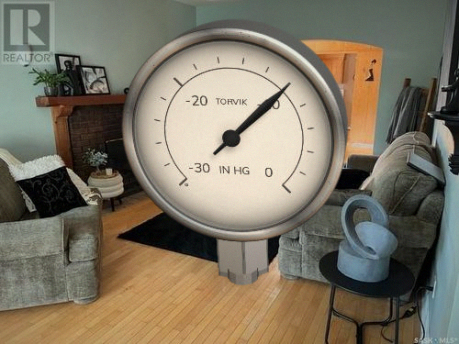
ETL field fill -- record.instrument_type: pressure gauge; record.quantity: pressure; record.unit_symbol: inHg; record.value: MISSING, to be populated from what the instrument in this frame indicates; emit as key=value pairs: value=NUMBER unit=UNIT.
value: value=-10 unit=inHg
